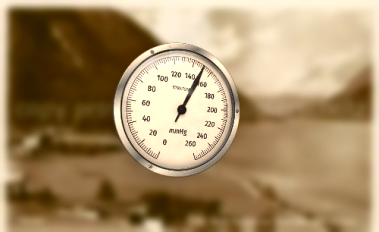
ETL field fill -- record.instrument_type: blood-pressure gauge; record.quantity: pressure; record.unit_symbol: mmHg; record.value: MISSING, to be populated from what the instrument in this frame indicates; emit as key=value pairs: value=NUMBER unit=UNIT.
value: value=150 unit=mmHg
